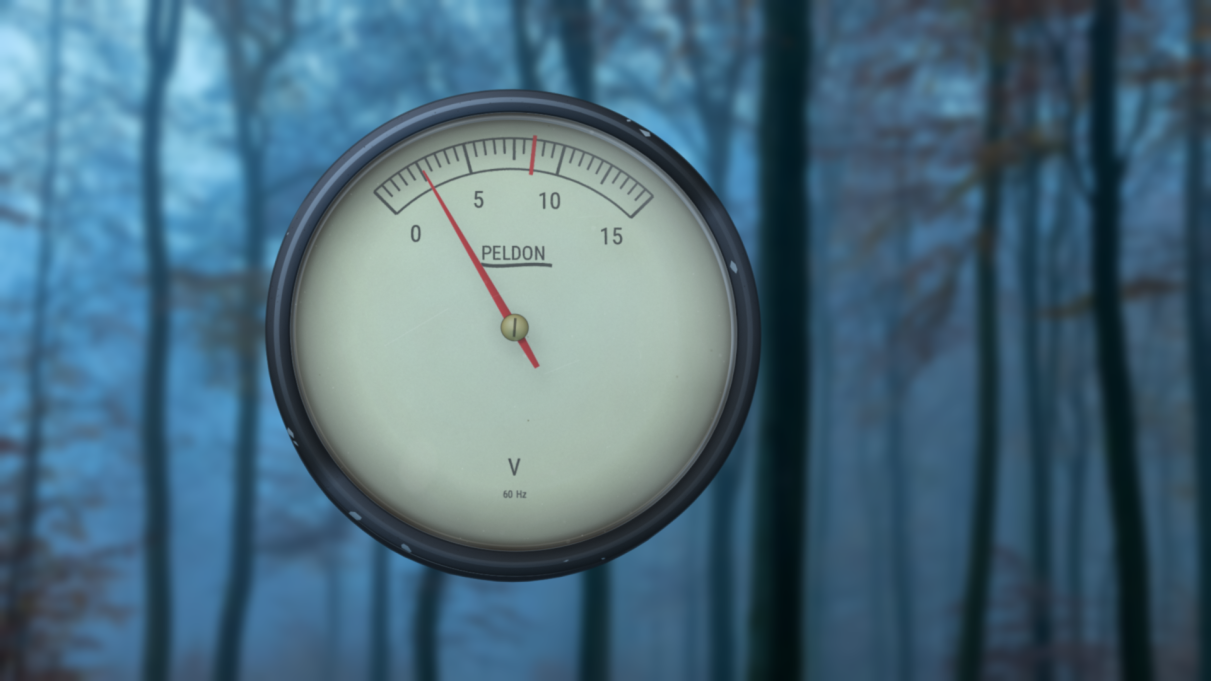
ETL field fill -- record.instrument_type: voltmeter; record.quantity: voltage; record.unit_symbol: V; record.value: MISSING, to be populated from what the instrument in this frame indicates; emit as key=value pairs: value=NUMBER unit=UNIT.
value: value=2.5 unit=V
